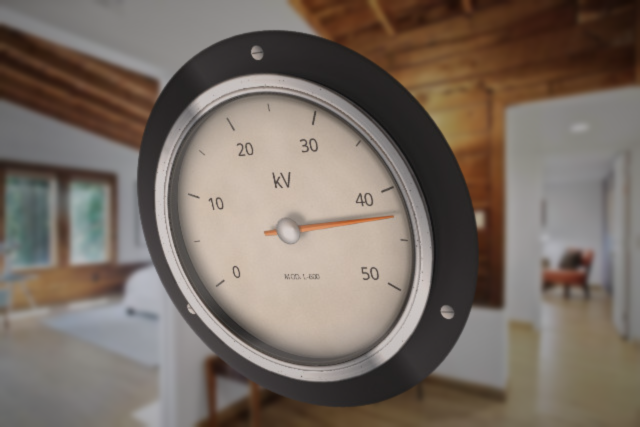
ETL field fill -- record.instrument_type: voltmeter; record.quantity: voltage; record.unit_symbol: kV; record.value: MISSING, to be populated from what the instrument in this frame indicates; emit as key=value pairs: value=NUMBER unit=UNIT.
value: value=42.5 unit=kV
